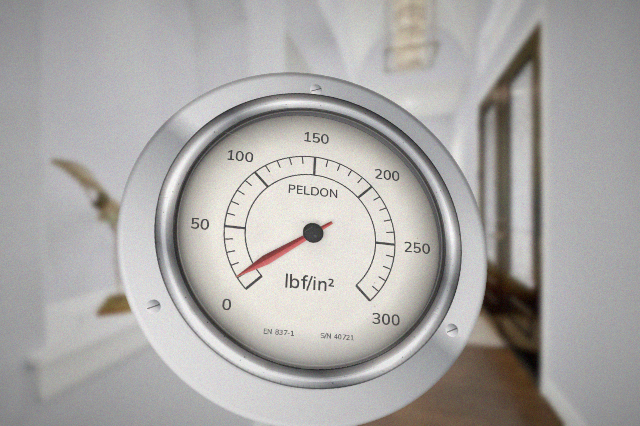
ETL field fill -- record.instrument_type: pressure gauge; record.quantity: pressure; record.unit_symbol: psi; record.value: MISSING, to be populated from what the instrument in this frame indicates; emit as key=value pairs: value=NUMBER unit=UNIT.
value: value=10 unit=psi
